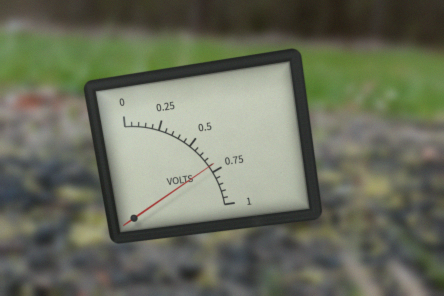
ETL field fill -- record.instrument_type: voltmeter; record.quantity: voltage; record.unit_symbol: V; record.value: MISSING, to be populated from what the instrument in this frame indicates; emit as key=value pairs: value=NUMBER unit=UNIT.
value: value=0.7 unit=V
